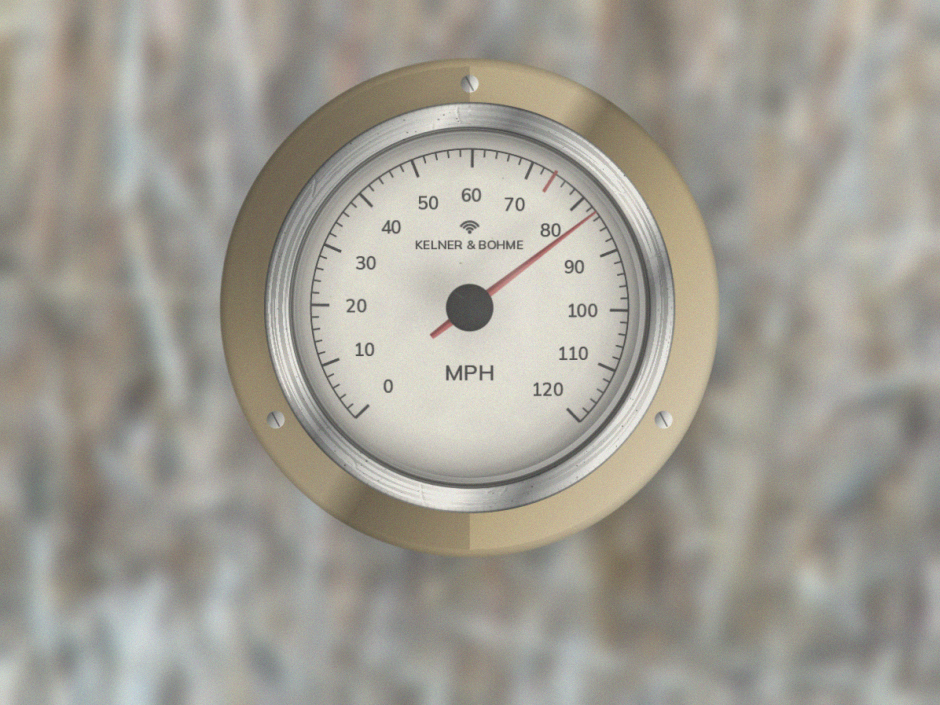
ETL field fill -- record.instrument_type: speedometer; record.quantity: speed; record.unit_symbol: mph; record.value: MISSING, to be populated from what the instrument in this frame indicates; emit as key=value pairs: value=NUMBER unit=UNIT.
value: value=83 unit=mph
